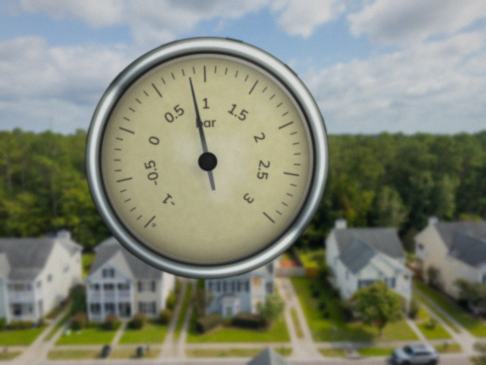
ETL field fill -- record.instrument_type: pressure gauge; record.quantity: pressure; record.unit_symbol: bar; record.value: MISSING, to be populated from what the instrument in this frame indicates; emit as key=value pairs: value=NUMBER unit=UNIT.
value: value=0.85 unit=bar
